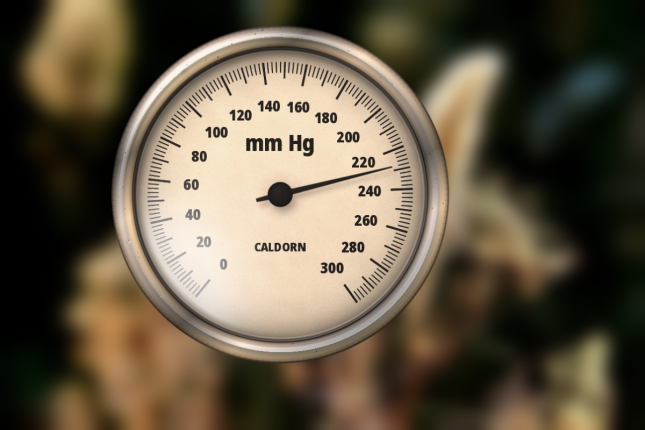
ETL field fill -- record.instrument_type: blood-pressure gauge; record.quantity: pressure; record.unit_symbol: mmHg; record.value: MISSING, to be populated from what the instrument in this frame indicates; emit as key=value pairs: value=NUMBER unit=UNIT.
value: value=228 unit=mmHg
